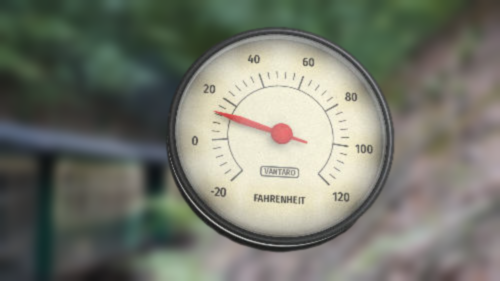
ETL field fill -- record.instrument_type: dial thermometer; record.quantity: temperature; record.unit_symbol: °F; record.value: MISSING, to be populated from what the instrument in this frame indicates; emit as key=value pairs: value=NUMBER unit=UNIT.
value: value=12 unit=°F
